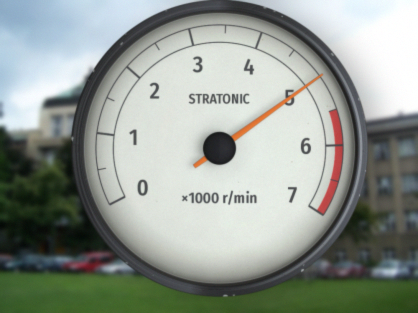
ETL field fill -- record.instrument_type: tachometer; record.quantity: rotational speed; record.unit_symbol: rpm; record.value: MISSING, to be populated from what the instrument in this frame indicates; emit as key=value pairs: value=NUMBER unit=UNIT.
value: value=5000 unit=rpm
